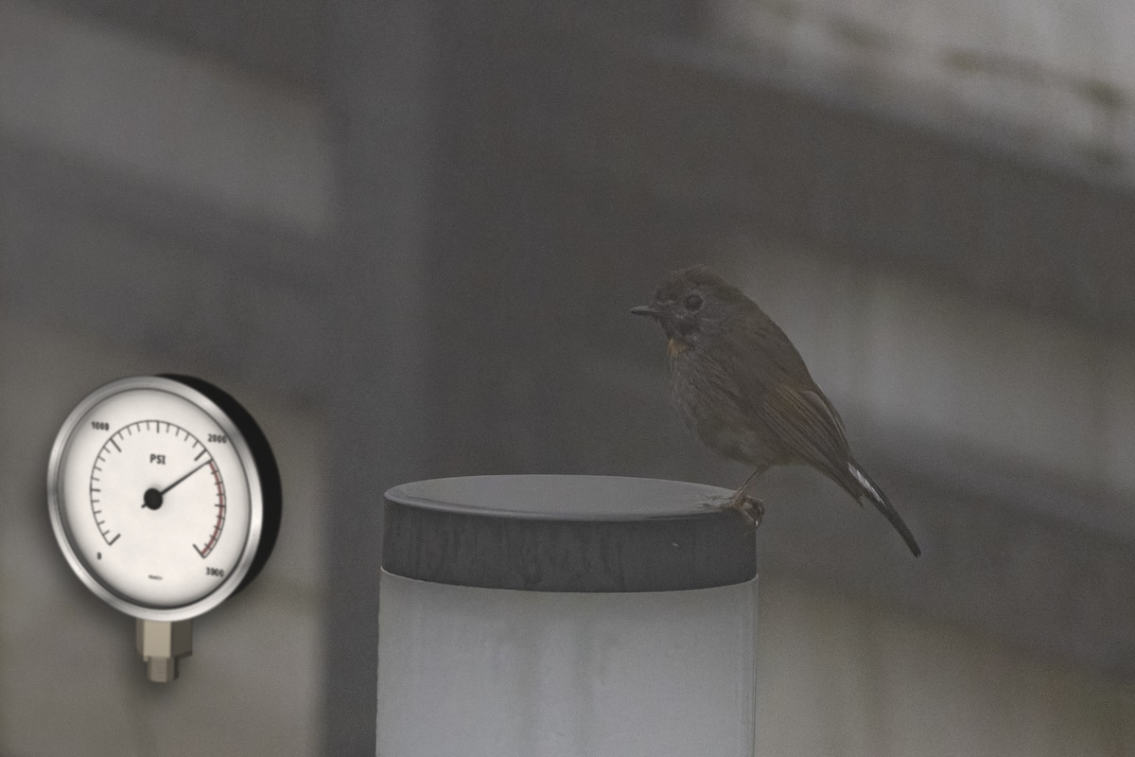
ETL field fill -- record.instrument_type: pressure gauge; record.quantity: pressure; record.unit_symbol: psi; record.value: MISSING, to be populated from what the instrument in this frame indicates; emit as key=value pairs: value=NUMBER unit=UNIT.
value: value=2100 unit=psi
